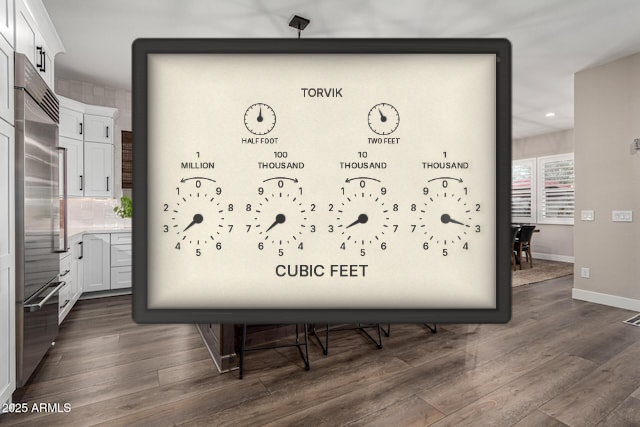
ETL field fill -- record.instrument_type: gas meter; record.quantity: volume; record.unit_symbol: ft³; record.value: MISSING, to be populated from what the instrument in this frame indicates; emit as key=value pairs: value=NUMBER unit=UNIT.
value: value=363300 unit=ft³
